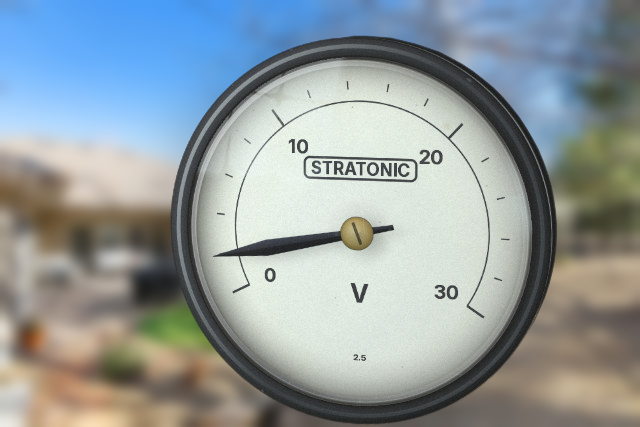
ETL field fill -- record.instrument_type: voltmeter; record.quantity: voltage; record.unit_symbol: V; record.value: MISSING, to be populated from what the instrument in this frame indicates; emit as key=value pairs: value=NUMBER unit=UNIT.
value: value=2 unit=V
